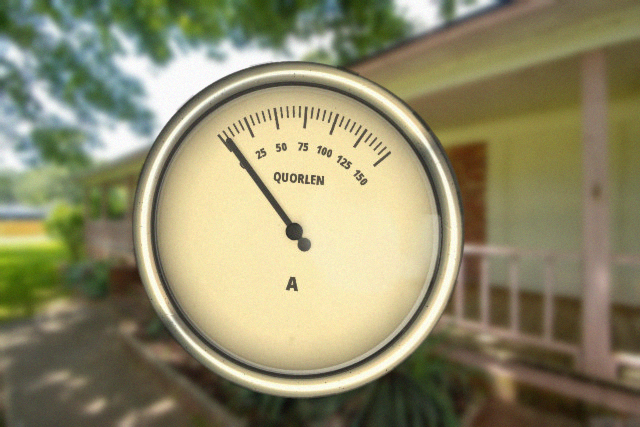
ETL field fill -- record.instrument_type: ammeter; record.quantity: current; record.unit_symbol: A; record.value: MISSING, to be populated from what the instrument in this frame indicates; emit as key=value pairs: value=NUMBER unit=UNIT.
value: value=5 unit=A
